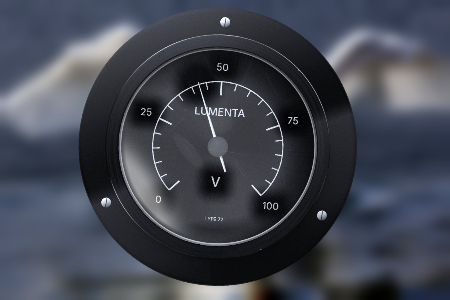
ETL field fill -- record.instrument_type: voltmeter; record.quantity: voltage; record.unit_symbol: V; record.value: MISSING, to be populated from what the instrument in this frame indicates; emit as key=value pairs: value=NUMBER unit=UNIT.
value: value=42.5 unit=V
